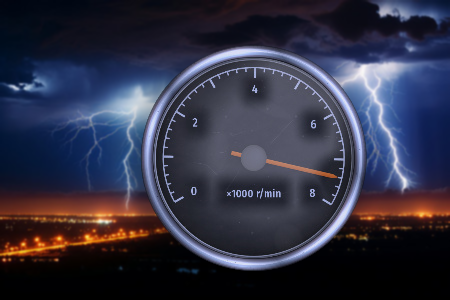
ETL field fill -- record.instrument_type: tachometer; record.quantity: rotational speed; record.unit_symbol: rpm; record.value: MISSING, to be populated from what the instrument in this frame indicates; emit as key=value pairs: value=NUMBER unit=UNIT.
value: value=7400 unit=rpm
